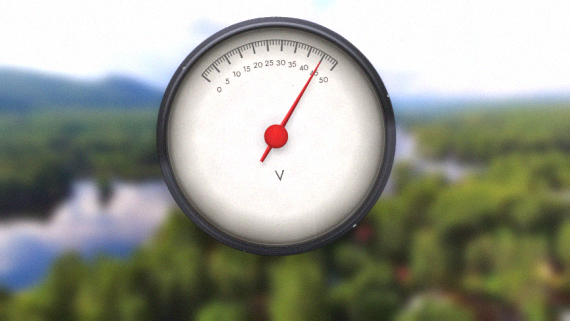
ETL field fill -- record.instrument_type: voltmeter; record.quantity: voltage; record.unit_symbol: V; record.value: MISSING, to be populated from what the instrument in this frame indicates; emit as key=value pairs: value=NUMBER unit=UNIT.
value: value=45 unit=V
